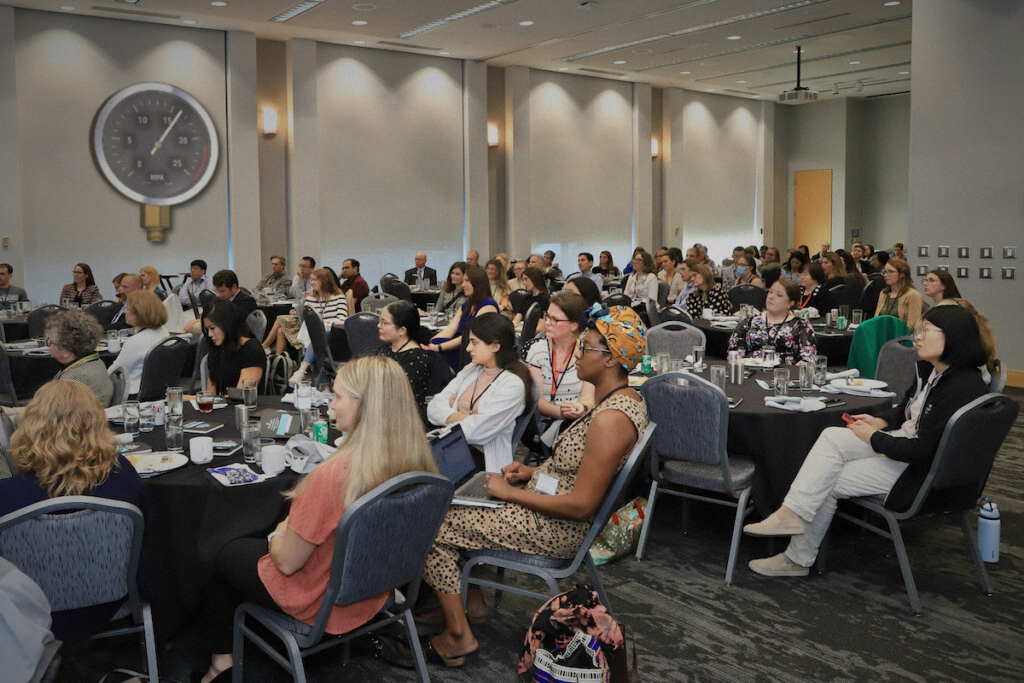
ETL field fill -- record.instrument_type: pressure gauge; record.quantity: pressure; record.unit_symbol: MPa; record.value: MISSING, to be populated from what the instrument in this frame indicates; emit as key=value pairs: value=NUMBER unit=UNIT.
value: value=16 unit=MPa
